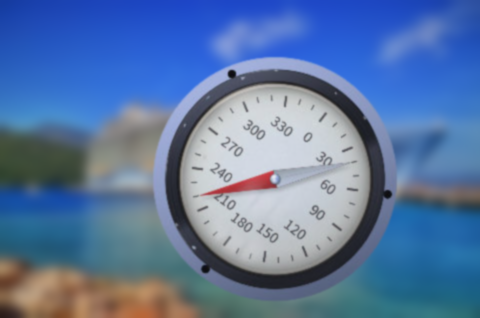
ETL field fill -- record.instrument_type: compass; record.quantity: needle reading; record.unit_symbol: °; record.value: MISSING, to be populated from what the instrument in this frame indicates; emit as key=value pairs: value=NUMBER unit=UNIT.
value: value=220 unit=°
